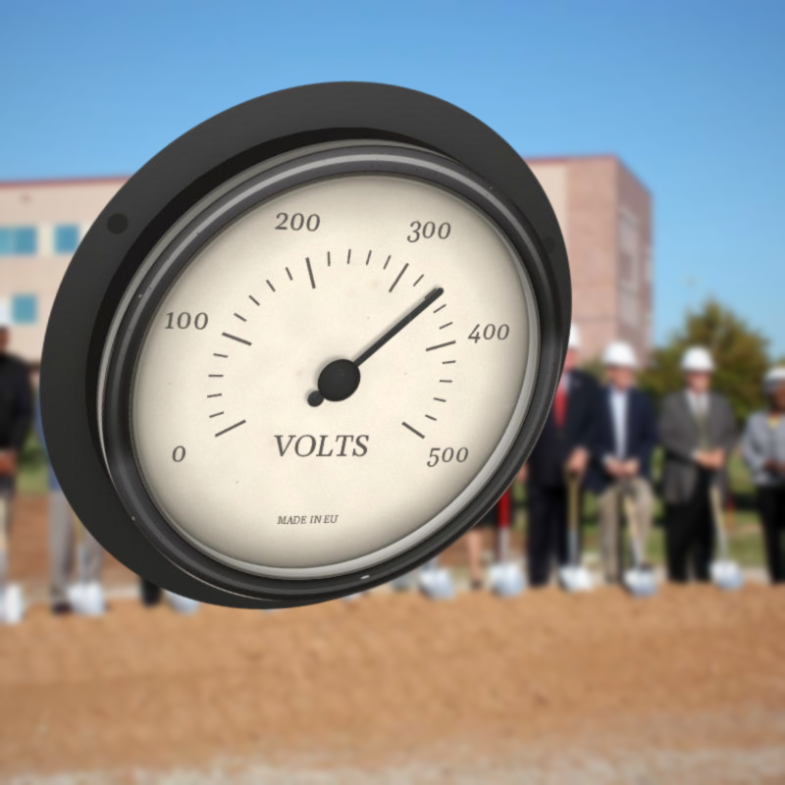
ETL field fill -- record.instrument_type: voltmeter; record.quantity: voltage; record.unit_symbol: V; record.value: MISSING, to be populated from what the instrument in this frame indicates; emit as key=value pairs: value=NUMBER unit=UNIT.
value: value=340 unit=V
